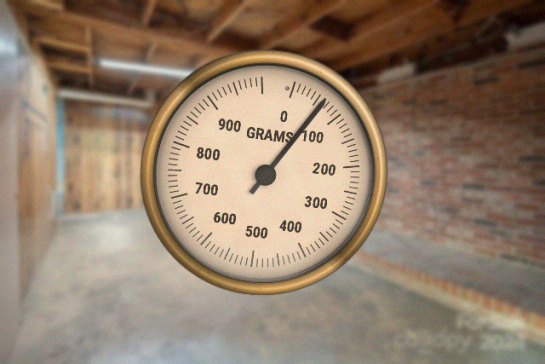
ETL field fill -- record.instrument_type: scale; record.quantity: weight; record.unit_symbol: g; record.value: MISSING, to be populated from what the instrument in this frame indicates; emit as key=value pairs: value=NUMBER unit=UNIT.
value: value=60 unit=g
